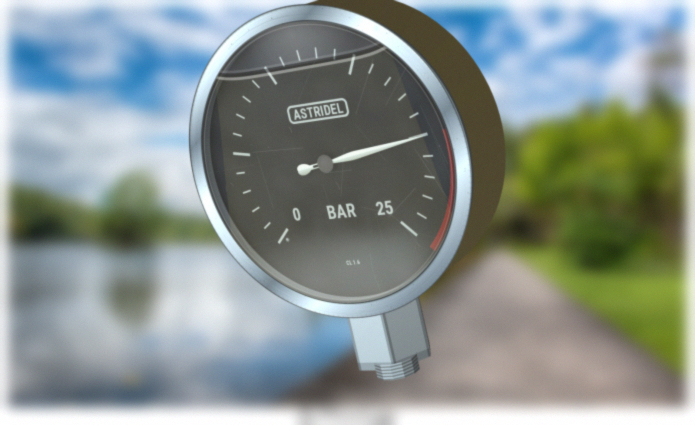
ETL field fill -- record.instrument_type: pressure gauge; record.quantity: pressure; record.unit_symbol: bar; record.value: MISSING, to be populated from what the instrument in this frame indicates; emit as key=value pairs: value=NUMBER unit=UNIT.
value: value=20 unit=bar
